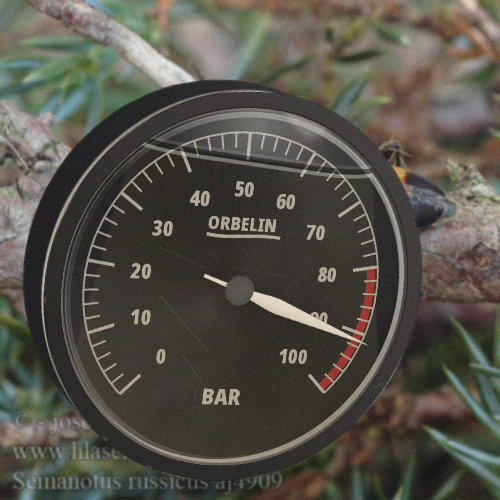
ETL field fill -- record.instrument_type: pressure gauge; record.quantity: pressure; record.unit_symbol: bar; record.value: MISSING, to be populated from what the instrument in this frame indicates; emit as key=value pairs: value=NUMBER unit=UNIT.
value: value=91 unit=bar
